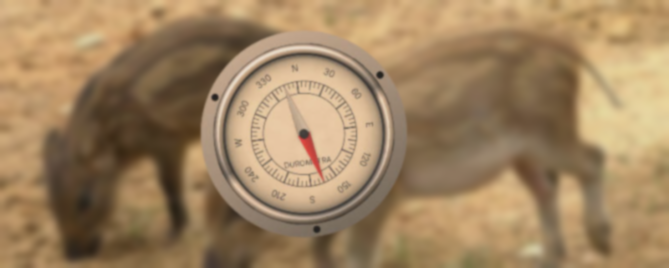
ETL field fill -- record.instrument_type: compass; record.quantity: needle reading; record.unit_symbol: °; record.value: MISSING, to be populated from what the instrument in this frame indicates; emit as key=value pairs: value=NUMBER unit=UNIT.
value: value=165 unit=°
